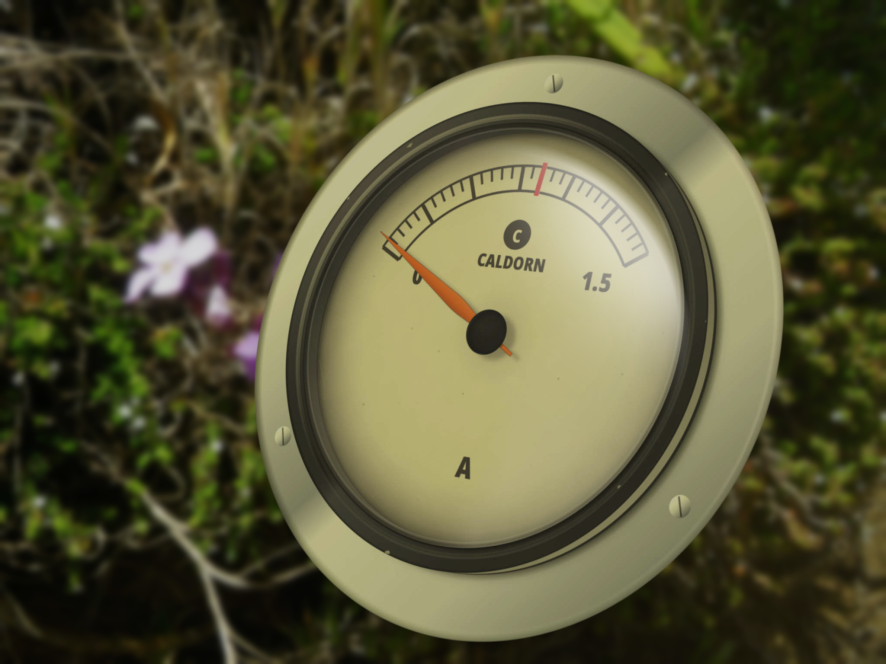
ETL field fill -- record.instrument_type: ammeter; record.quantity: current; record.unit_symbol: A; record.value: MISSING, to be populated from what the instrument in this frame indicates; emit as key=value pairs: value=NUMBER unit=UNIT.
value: value=0.05 unit=A
